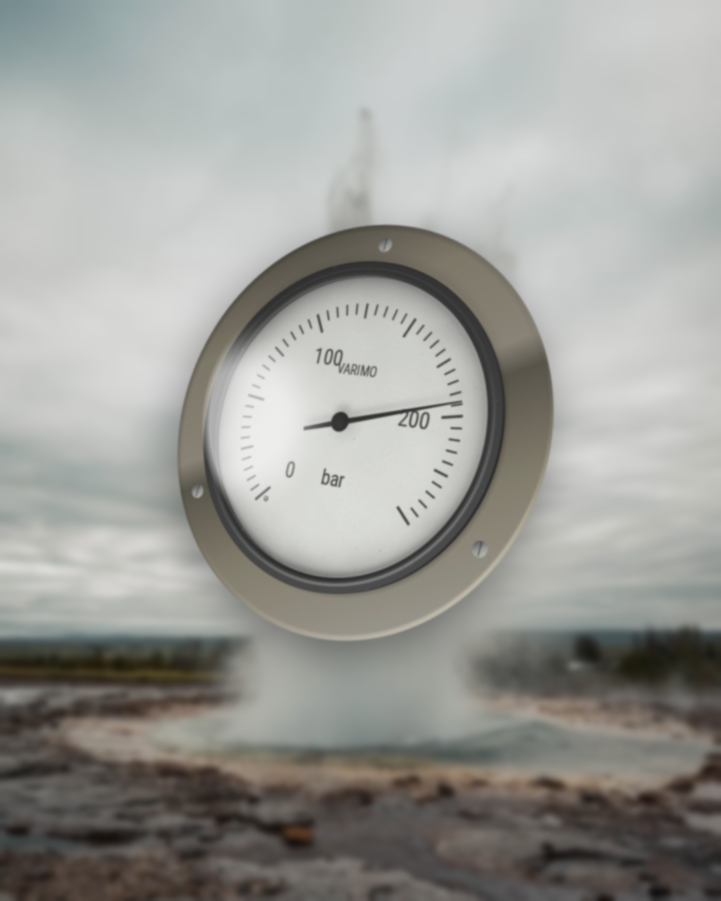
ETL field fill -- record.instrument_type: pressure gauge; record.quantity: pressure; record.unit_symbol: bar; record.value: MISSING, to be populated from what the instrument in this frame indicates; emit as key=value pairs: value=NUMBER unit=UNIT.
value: value=195 unit=bar
